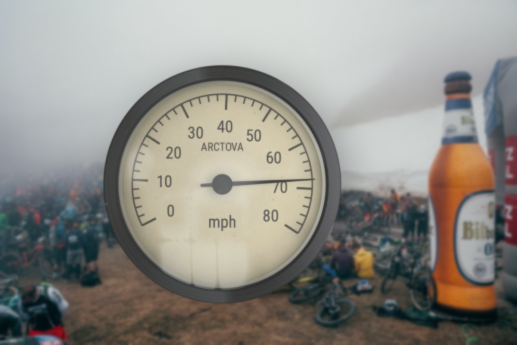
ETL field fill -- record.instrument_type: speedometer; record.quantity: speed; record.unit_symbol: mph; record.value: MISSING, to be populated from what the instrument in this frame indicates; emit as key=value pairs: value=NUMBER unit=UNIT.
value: value=68 unit=mph
